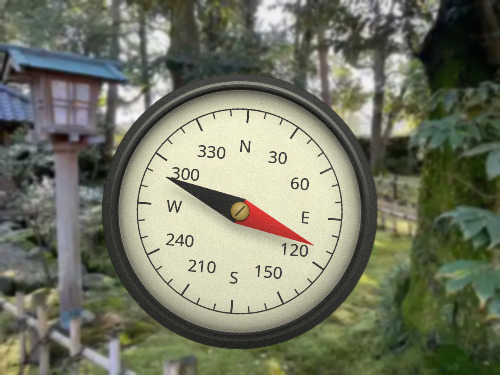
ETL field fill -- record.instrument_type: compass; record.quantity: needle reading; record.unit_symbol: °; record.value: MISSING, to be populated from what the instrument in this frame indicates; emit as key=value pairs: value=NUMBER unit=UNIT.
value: value=110 unit=°
